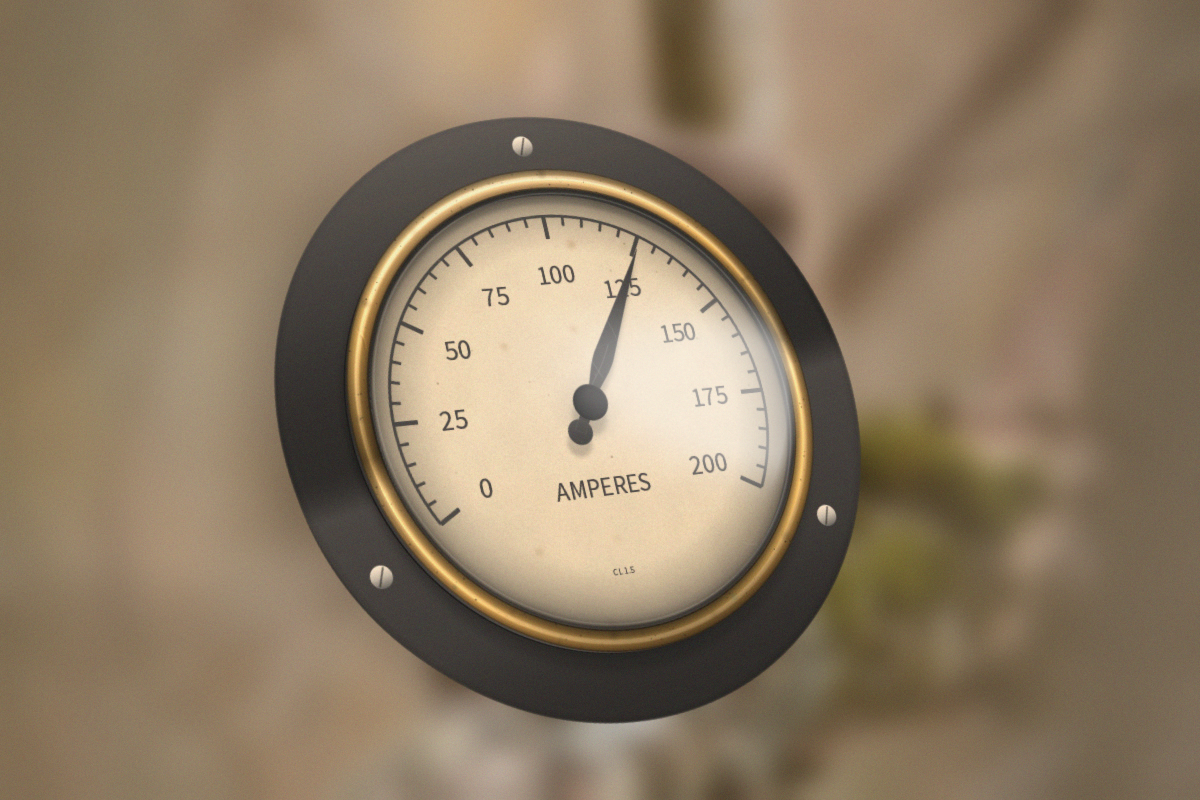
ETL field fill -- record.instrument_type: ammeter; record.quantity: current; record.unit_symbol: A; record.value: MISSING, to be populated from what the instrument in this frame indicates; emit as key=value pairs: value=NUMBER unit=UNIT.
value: value=125 unit=A
